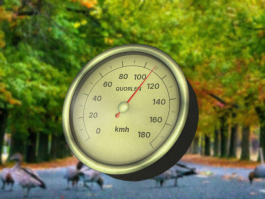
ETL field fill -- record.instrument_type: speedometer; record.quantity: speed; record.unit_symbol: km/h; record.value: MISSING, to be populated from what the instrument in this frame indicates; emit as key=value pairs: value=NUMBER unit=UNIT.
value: value=110 unit=km/h
